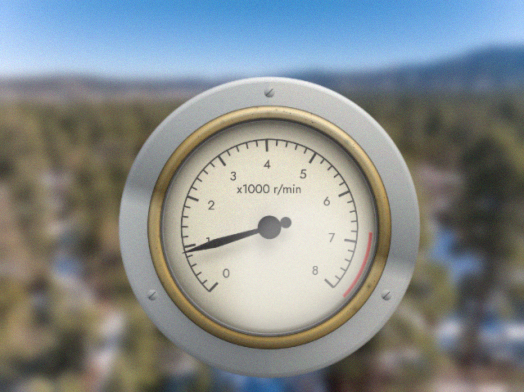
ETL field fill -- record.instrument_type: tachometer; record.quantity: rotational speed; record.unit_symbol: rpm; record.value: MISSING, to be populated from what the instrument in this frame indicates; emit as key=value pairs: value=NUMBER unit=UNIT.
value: value=900 unit=rpm
